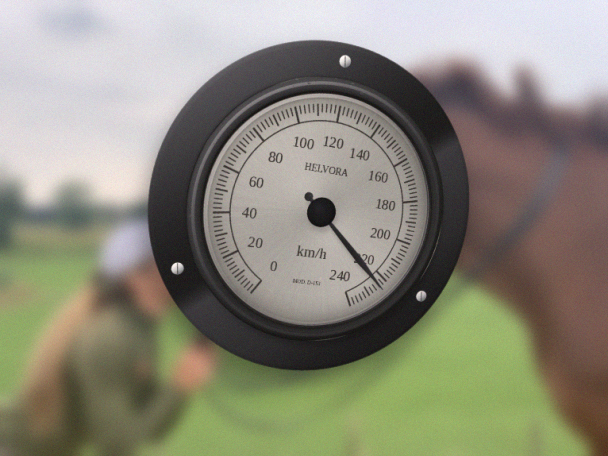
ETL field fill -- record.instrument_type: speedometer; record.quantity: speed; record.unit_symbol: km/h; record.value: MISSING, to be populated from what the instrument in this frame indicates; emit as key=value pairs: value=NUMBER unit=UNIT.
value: value=224 unit=km/h
